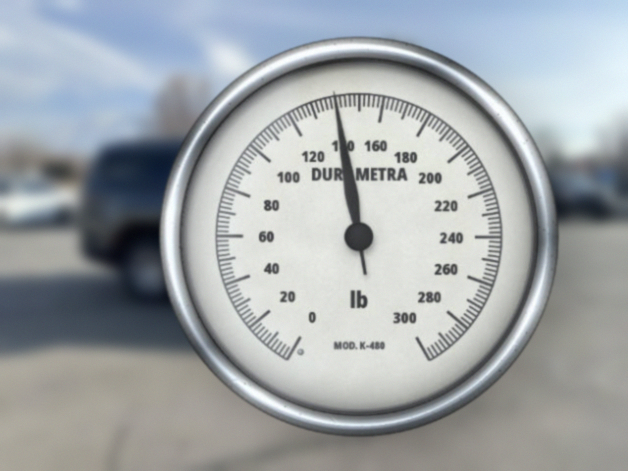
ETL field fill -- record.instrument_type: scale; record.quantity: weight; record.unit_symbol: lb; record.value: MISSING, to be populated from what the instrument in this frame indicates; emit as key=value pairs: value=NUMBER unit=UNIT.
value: value=140 unit=lb
